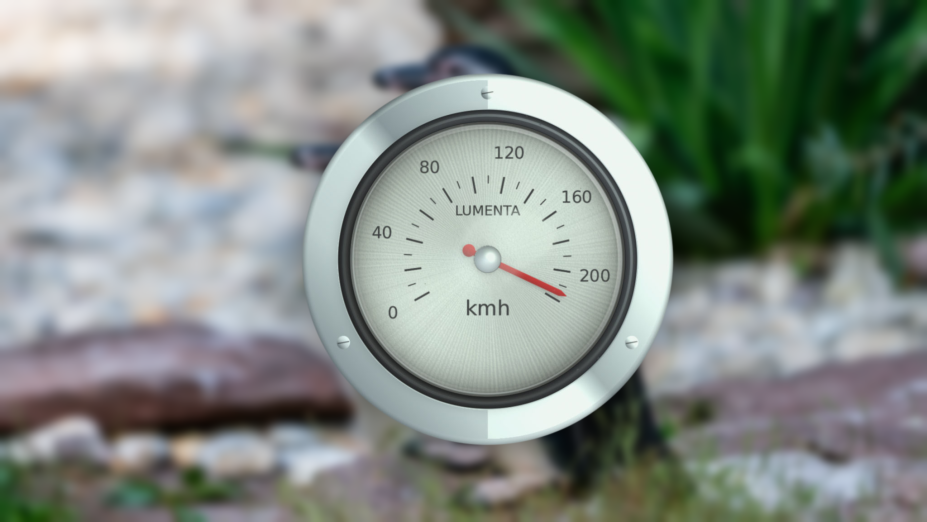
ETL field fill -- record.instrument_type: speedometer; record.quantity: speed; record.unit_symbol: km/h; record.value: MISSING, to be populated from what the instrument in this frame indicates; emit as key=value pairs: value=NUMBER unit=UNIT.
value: value=215 unit=km/h
